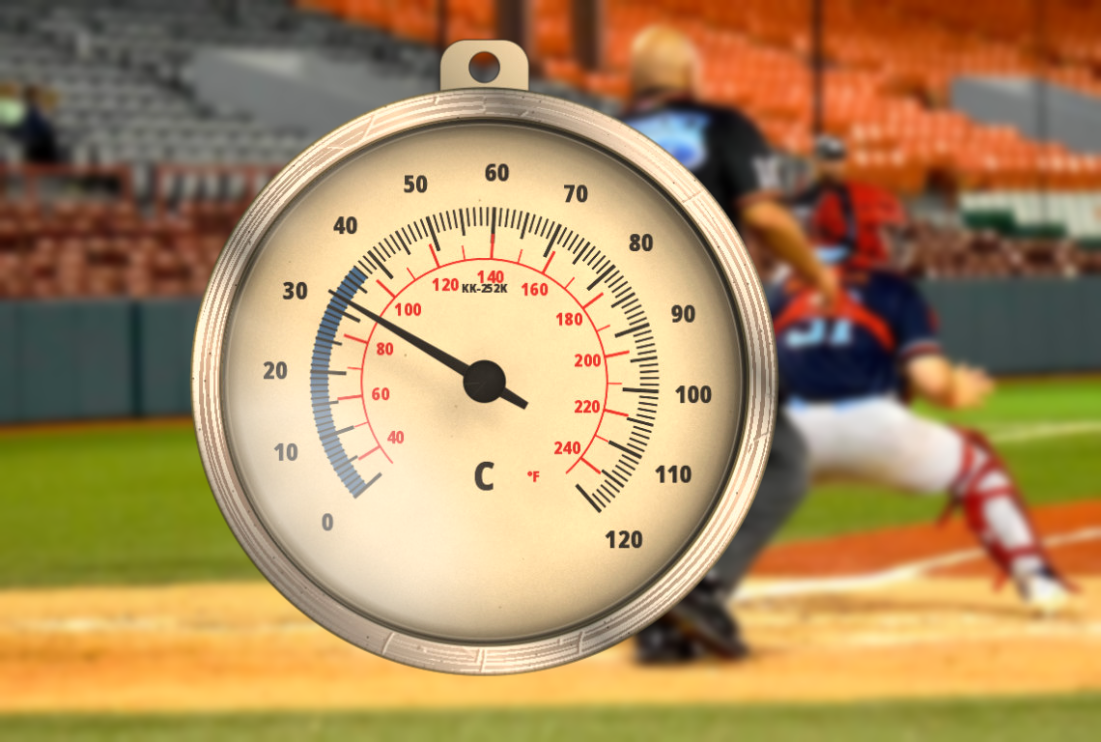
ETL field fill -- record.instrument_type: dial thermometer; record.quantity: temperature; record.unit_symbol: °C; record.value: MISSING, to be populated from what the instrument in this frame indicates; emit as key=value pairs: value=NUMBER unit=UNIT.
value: value=32 unit=°C
